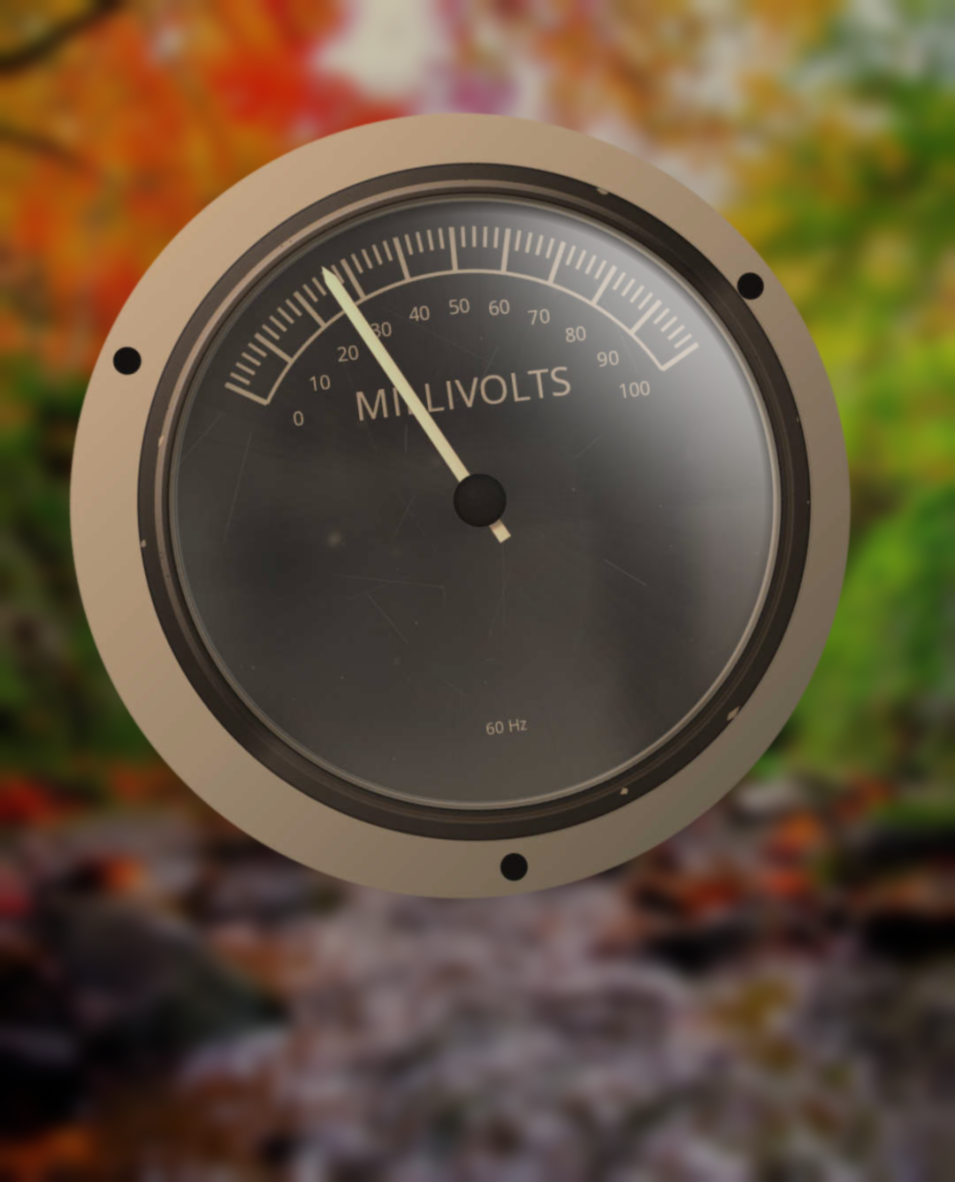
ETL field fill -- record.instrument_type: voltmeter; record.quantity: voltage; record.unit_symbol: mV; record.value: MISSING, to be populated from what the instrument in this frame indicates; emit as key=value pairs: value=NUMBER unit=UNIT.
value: value=26 unit=mV
